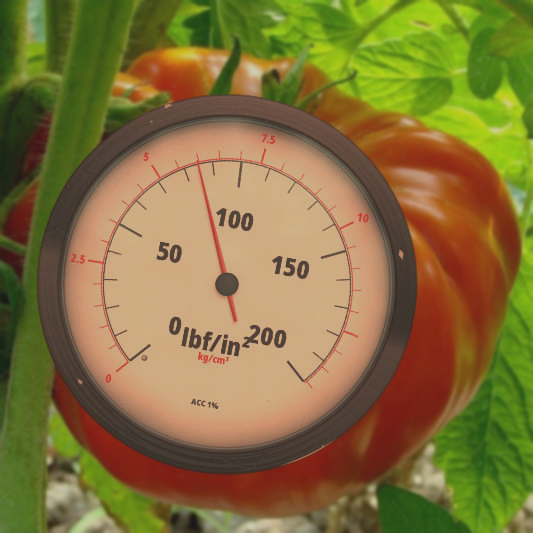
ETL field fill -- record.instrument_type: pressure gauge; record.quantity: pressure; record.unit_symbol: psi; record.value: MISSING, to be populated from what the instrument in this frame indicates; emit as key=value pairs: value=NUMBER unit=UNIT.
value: value=85 unit=psi
